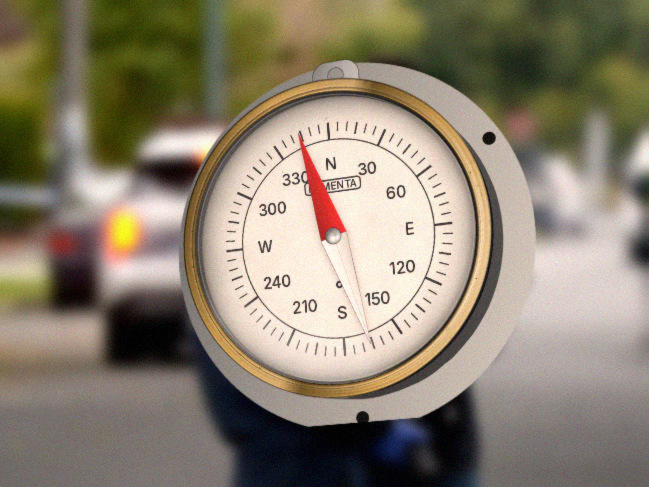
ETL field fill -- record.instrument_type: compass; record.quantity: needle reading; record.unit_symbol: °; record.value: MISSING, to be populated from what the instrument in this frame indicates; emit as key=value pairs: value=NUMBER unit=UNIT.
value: value=345 unit=°
